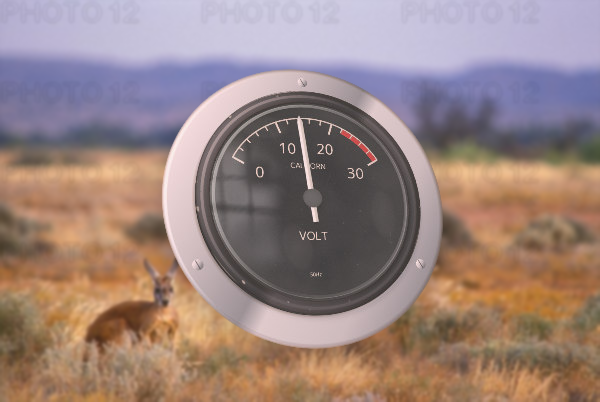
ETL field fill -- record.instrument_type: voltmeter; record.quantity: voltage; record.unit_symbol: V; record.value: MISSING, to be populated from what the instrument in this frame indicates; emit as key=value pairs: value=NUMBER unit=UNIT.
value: value=14 unit=V
